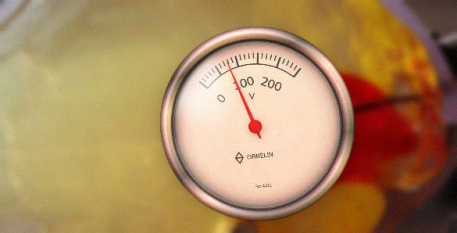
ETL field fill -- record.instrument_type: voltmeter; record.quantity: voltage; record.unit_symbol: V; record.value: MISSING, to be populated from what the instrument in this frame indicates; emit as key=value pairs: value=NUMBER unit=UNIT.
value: value=80 unit=V
